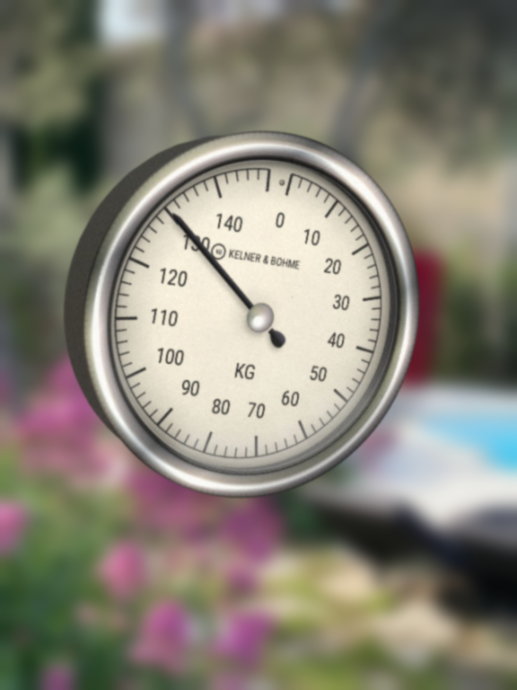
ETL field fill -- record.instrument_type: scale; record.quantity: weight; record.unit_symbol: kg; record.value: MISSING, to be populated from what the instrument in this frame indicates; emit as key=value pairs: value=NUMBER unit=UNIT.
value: value=130 unit=kg
